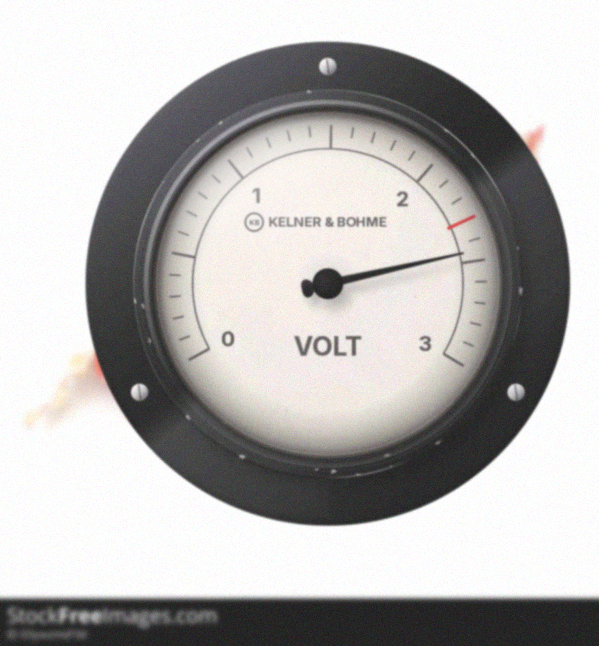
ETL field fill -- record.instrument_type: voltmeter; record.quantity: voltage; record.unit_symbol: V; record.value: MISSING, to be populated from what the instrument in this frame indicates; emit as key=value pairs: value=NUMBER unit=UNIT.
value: value=2.45 unit=V
